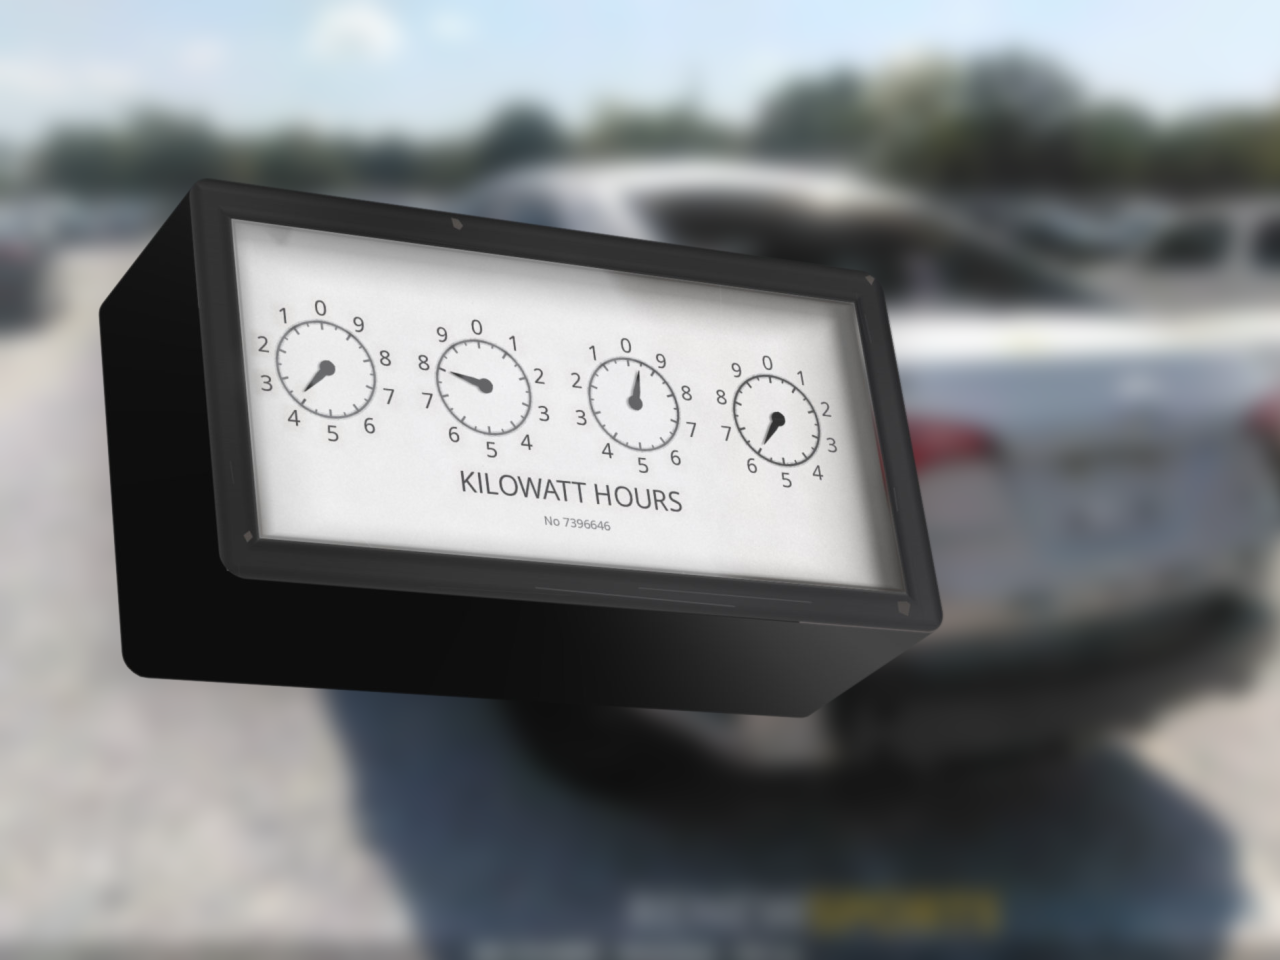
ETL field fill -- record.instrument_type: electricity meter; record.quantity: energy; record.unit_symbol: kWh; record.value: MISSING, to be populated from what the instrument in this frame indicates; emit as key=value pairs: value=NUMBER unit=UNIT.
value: value=3796 unit=kWh
